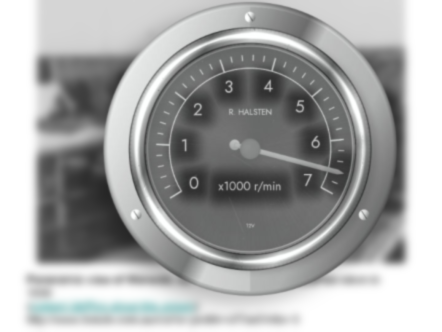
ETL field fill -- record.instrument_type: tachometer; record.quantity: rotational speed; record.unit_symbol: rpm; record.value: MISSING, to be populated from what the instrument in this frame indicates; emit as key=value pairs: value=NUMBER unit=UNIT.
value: value=6600 unit=rpm
